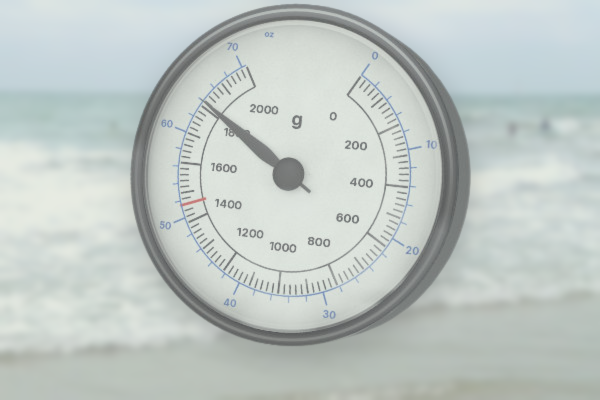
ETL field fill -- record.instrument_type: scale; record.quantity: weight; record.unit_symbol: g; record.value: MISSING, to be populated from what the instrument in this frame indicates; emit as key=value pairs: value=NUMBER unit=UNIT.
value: value=1820 unit=g
